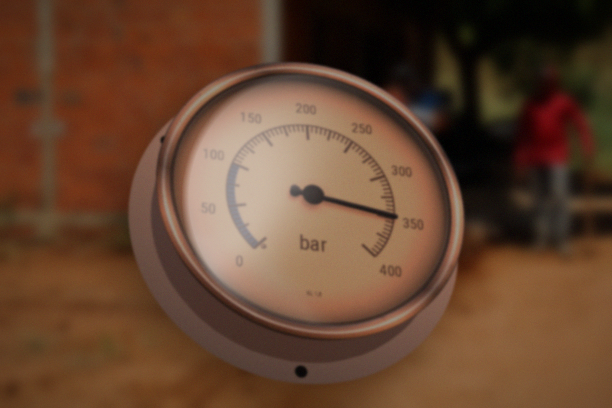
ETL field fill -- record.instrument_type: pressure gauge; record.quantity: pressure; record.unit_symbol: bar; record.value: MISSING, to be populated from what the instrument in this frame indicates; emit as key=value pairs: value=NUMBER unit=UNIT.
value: value=350 unit=bar
